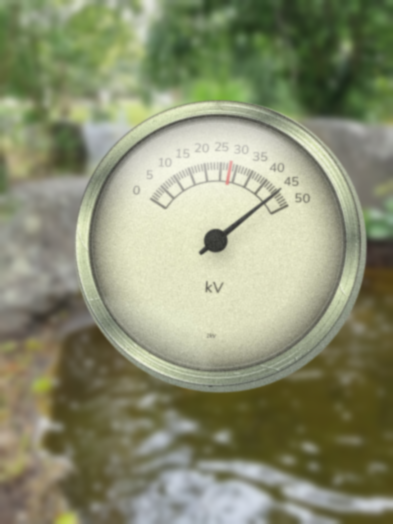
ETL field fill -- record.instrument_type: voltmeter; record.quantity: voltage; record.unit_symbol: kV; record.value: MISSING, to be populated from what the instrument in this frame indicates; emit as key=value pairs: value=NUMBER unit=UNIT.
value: value=45 unit=kV
